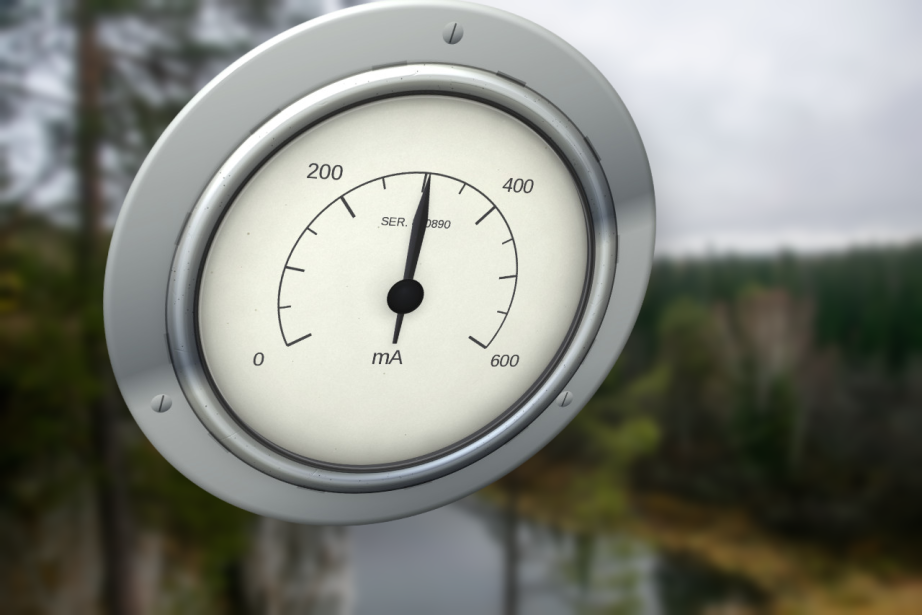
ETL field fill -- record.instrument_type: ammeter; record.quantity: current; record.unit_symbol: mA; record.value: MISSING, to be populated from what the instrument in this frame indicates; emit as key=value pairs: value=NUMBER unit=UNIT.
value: value=300 unit=mA
